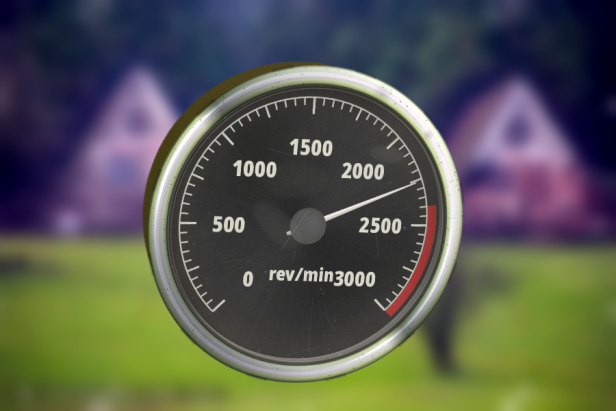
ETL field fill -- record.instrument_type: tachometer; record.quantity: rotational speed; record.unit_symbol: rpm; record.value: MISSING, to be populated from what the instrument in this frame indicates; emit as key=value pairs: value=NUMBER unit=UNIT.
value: value=2250 unit=rpm
